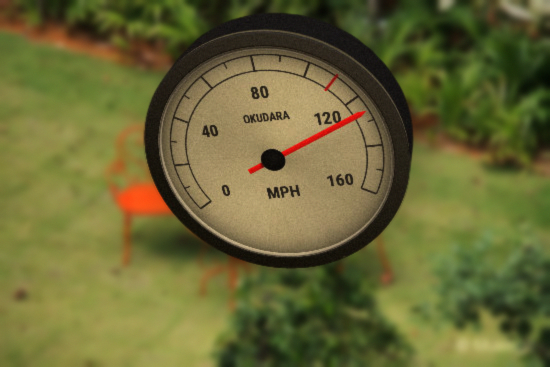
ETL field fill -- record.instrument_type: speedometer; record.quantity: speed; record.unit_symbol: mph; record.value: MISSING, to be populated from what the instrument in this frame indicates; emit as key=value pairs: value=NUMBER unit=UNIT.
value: value=125 unit=mph
